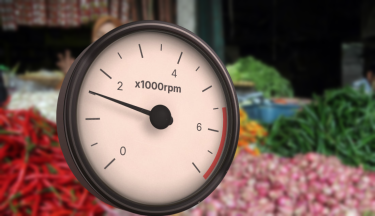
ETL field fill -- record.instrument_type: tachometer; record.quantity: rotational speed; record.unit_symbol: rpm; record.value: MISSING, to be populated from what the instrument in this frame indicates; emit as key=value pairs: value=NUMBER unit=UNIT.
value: value=1500 unit=rpm
